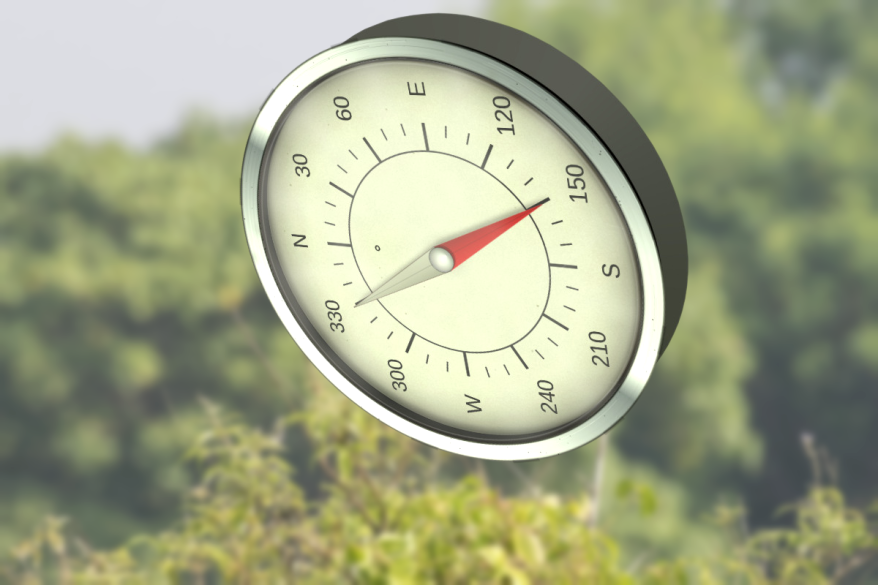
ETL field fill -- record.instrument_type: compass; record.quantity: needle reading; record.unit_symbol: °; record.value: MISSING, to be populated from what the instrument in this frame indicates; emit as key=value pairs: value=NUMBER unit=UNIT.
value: value=150 unit=°
